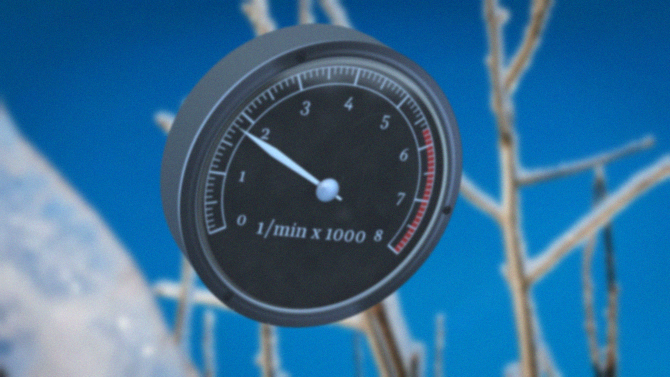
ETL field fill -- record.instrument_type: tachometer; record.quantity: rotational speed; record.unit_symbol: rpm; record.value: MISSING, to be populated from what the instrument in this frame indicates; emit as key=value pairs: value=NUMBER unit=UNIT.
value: value=1800 unit=rpm
